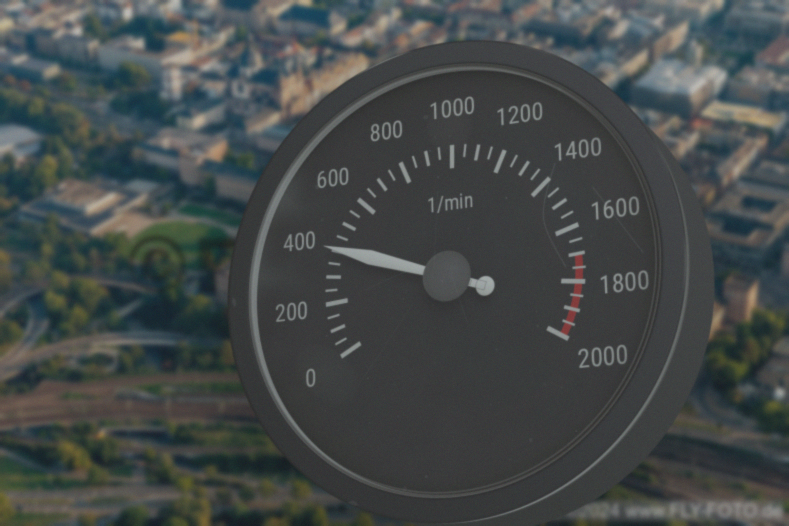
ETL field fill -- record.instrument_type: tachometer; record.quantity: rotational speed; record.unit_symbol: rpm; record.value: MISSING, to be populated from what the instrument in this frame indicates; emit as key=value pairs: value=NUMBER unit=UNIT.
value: value=400 unit=rpm
